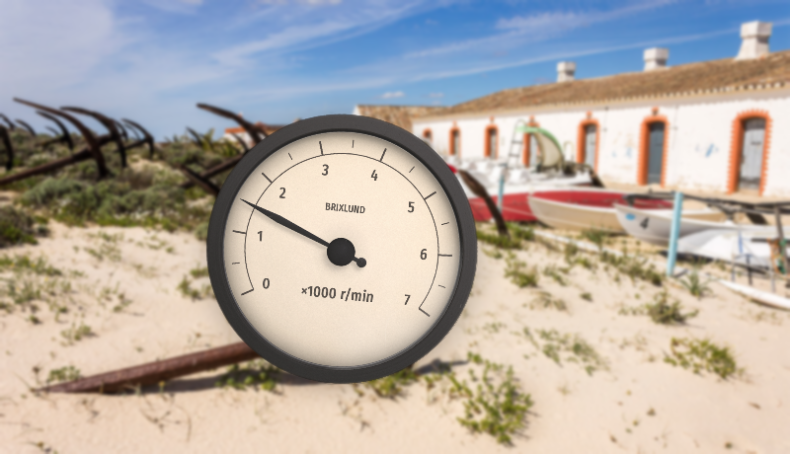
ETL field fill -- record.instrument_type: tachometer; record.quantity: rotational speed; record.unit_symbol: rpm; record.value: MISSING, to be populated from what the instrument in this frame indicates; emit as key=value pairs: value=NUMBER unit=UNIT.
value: value=1500 unit=rpm
